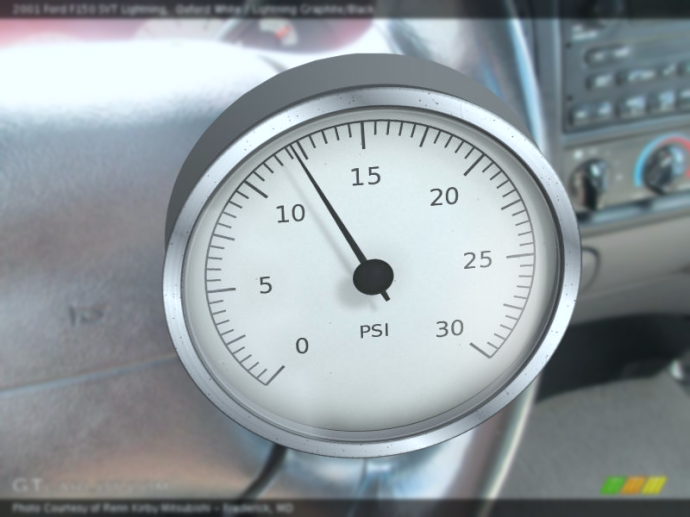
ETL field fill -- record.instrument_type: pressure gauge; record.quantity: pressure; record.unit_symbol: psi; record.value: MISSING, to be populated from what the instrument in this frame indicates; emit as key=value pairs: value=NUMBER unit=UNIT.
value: value=12.25 unit=psi
